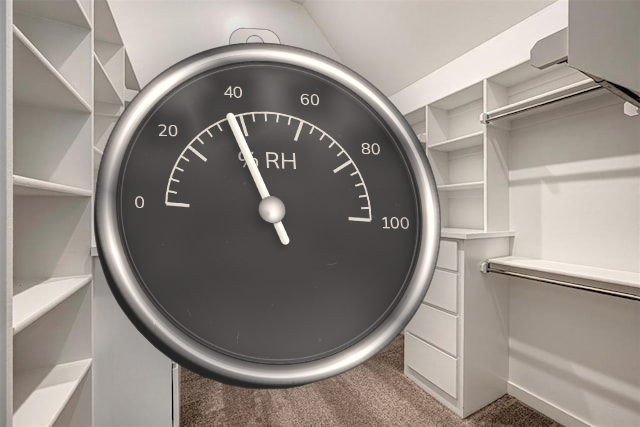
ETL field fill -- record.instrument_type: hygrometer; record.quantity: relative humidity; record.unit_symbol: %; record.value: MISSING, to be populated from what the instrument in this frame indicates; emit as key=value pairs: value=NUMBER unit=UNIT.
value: value=36 unit=%
